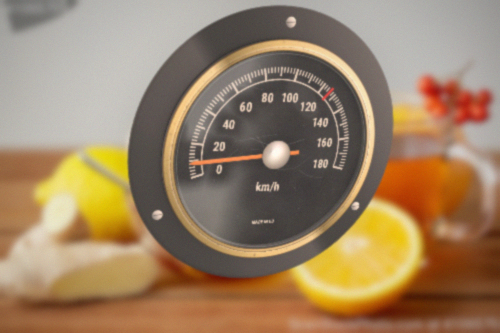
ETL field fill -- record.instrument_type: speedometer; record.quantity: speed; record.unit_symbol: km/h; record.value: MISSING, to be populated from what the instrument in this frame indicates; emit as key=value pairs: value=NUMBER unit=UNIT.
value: value=10 unit=km/h
